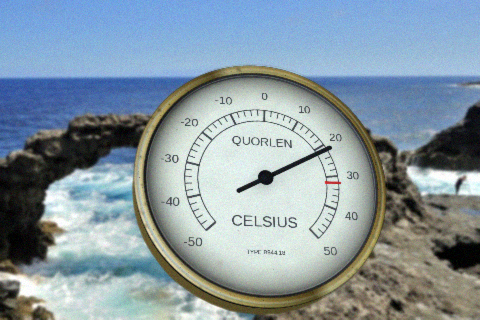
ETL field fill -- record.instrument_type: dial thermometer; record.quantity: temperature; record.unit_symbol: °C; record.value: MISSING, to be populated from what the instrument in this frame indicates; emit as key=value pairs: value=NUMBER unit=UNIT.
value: value=22 unit=°C
